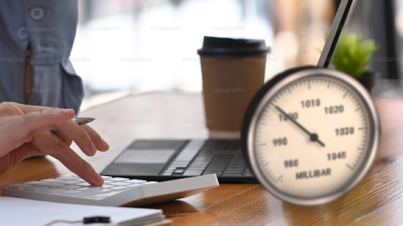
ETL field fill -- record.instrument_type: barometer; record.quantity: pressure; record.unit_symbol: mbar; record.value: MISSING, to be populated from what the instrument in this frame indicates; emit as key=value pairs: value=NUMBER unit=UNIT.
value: value=1000 unit=mbar
